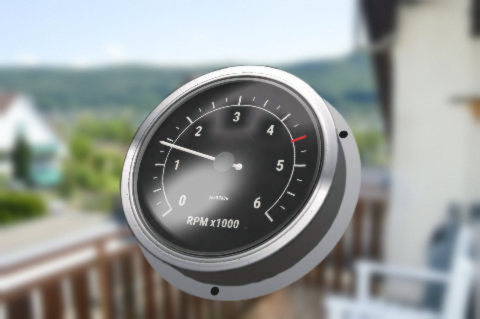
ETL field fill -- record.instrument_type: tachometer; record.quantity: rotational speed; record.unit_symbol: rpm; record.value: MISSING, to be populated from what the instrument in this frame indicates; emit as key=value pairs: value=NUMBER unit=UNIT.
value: value=1375 unit=rpm
